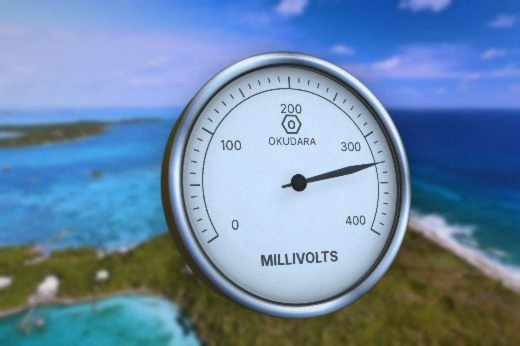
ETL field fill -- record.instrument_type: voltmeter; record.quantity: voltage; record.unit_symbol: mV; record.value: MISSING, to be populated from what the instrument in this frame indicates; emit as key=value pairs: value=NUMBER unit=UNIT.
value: value=330 unit=mV
